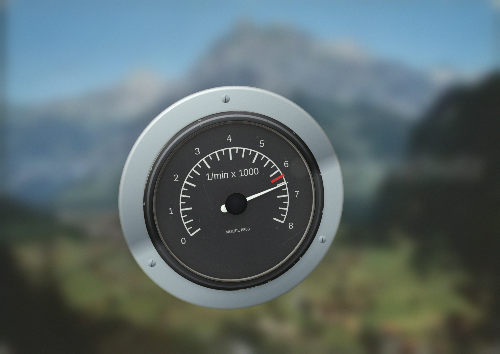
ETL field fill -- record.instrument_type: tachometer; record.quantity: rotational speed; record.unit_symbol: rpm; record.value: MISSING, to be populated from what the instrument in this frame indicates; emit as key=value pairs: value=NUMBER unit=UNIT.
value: value=6500 unit=rpm
